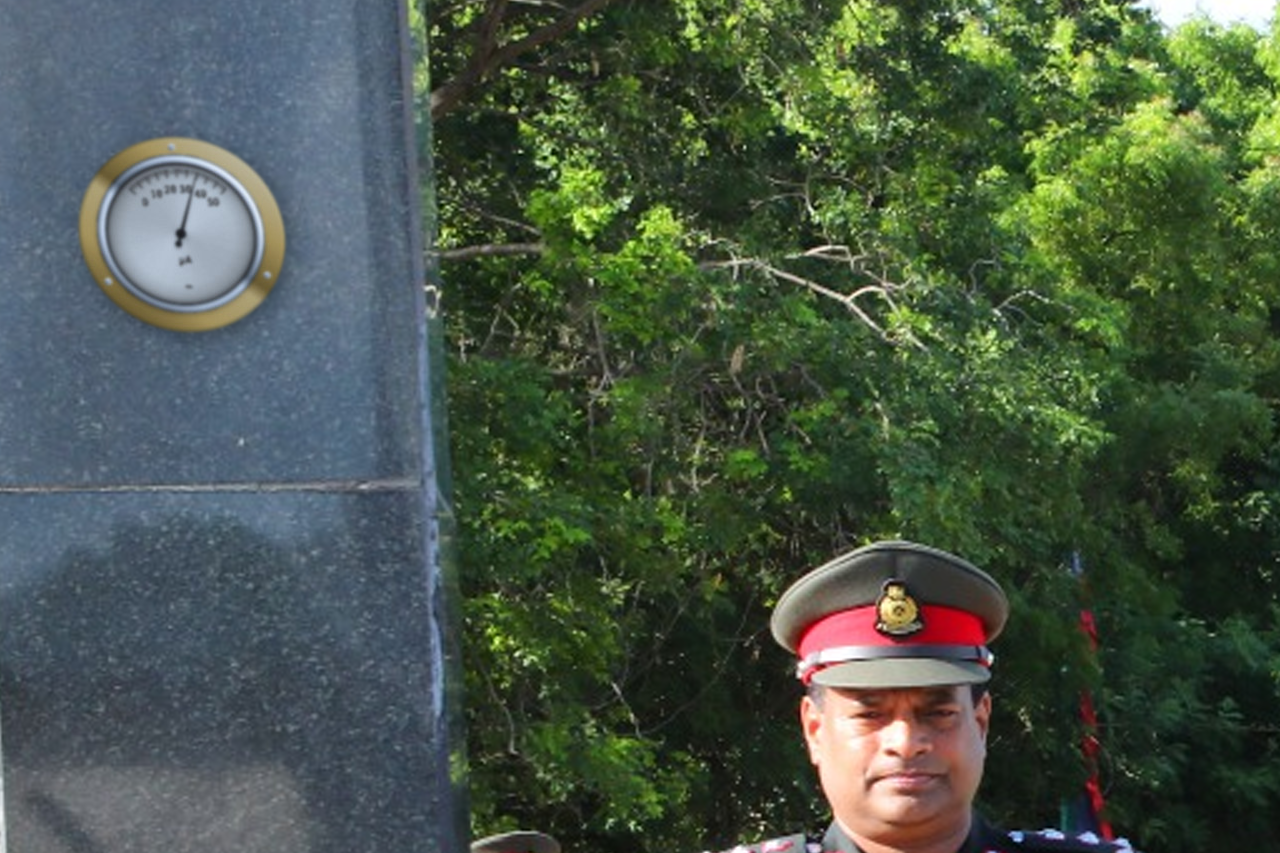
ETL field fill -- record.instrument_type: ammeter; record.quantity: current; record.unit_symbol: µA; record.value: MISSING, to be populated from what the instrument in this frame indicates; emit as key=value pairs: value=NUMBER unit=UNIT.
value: value=35 unit=µA
